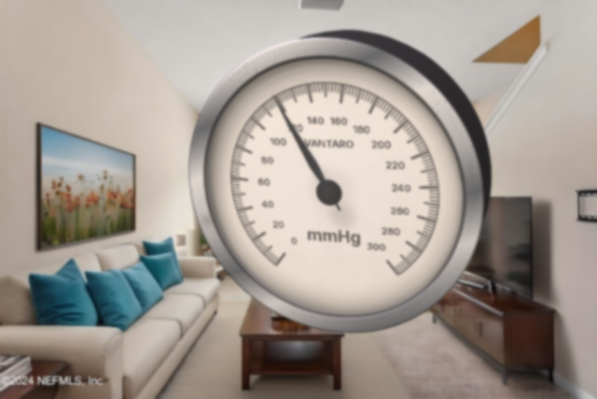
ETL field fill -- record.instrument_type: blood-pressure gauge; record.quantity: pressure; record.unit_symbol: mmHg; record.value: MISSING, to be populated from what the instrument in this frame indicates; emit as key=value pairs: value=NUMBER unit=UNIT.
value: value=120 unit=mmHg
